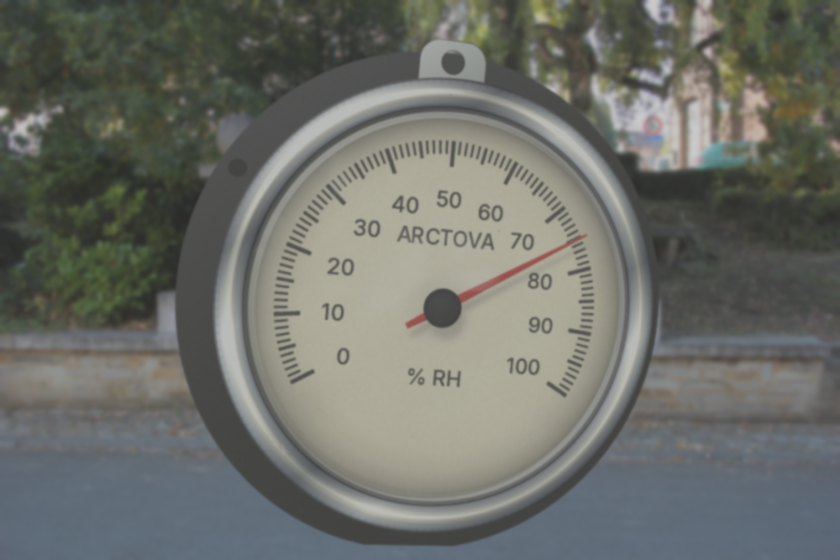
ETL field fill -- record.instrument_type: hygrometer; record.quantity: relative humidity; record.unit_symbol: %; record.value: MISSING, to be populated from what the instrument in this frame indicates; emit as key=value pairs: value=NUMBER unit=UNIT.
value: value=75 unit=%
